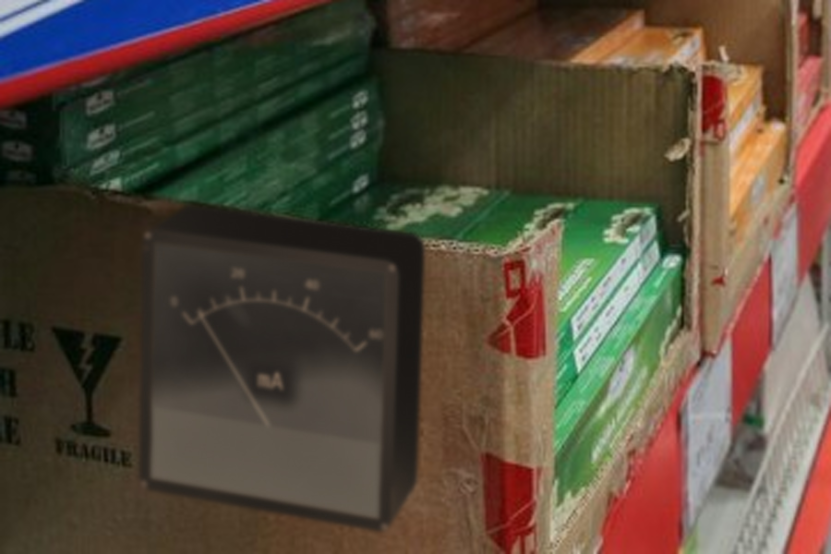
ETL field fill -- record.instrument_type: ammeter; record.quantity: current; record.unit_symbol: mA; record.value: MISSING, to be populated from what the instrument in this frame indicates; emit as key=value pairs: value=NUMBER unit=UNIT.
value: value=5 unit=mA
